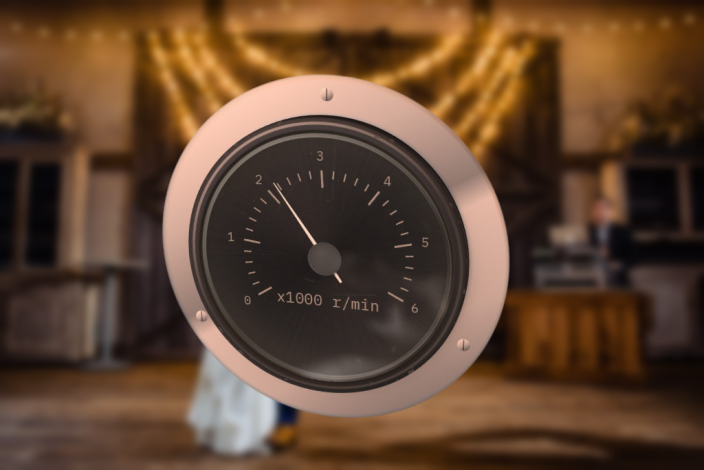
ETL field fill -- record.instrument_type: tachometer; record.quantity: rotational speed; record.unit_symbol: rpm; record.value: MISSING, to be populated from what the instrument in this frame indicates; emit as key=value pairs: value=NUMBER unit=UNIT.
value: value=2200 unit=rpm
